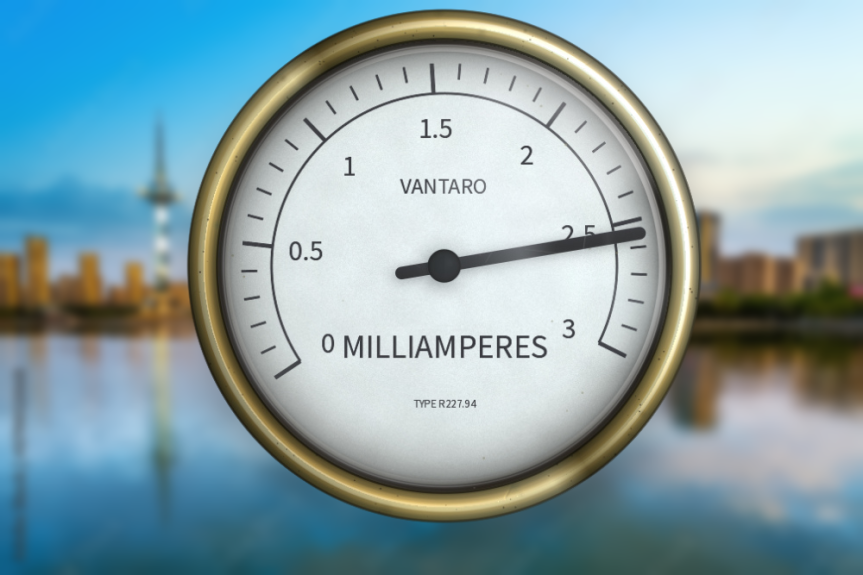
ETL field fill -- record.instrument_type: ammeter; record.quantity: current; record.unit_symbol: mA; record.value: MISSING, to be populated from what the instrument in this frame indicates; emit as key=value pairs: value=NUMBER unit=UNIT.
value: value=2.55 unit=mA
